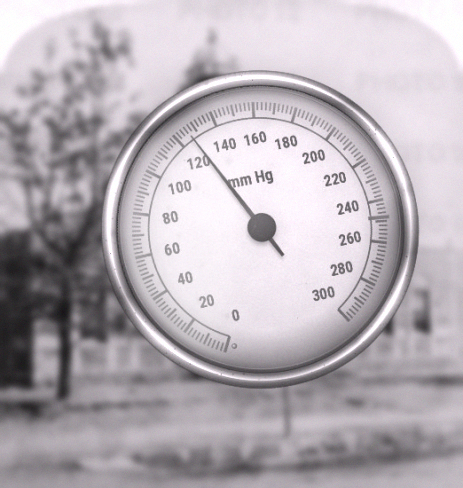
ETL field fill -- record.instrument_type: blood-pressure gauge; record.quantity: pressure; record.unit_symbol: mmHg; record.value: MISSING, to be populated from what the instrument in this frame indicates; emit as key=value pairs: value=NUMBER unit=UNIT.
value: value=126 unit=mmHg
